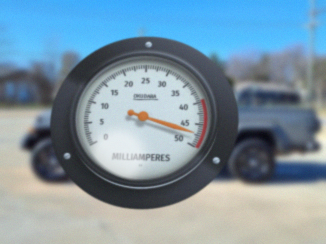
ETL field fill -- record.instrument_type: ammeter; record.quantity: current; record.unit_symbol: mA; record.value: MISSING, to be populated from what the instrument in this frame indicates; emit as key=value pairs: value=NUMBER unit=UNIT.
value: value=47.5 unit=mA
